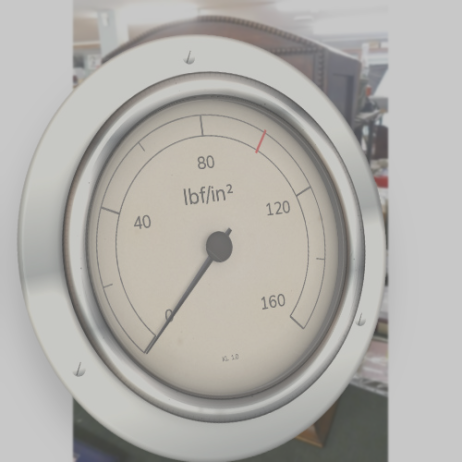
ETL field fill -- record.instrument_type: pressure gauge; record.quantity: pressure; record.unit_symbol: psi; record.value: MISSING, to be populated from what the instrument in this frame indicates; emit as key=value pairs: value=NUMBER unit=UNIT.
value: value=0 unit=psi
